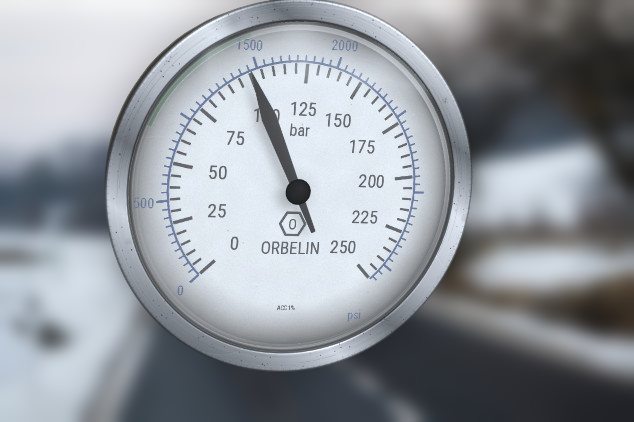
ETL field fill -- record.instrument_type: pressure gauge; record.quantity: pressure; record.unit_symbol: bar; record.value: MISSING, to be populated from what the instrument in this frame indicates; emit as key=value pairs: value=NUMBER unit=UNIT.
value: value=100 unit=bar
